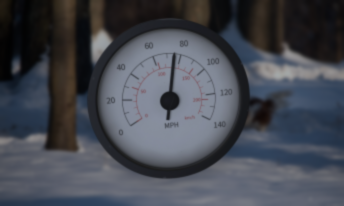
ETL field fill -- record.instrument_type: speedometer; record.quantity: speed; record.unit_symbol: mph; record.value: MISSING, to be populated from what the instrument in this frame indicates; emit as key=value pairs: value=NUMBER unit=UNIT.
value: value=75 unit=mph
